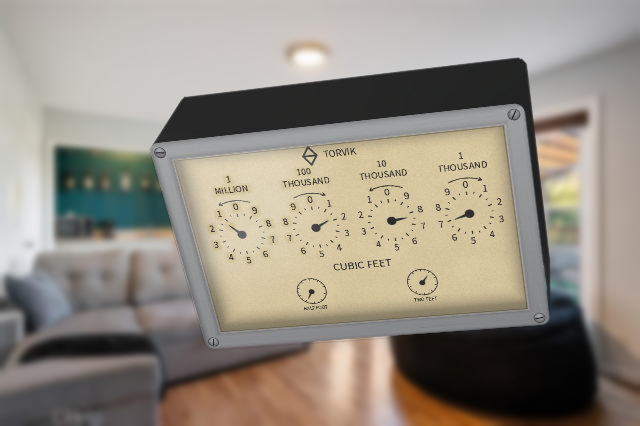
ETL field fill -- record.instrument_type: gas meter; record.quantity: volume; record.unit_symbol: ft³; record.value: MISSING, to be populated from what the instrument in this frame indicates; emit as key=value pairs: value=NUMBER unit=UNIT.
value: value=117700 unit=ft³
